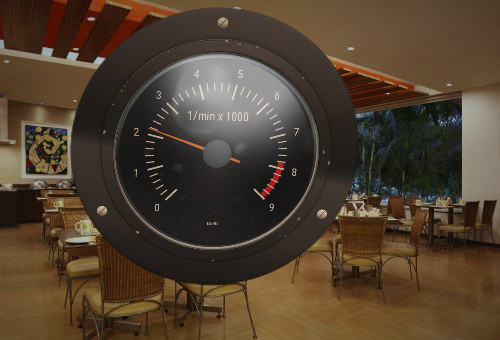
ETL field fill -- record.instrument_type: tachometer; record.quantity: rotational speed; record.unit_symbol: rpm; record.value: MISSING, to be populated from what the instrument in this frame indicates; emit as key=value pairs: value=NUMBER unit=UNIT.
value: value=2200 unit=rpm
